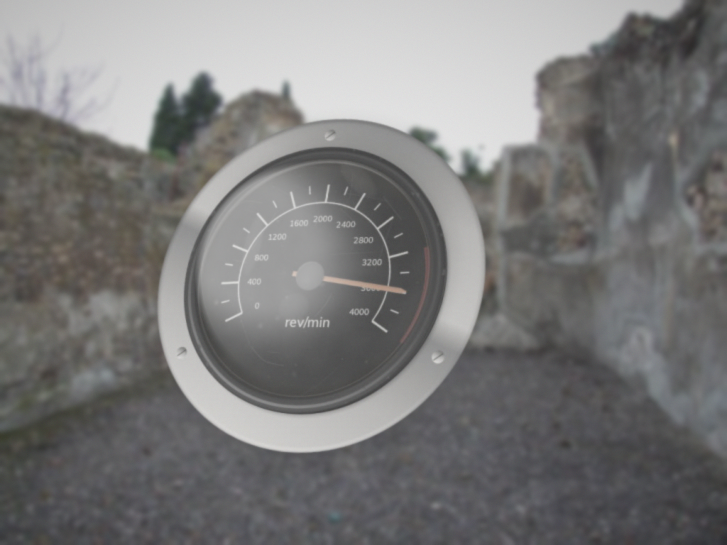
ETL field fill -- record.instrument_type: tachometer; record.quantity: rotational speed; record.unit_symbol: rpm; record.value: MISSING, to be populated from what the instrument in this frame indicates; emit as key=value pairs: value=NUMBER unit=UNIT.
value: value=3600 unit=rpm
